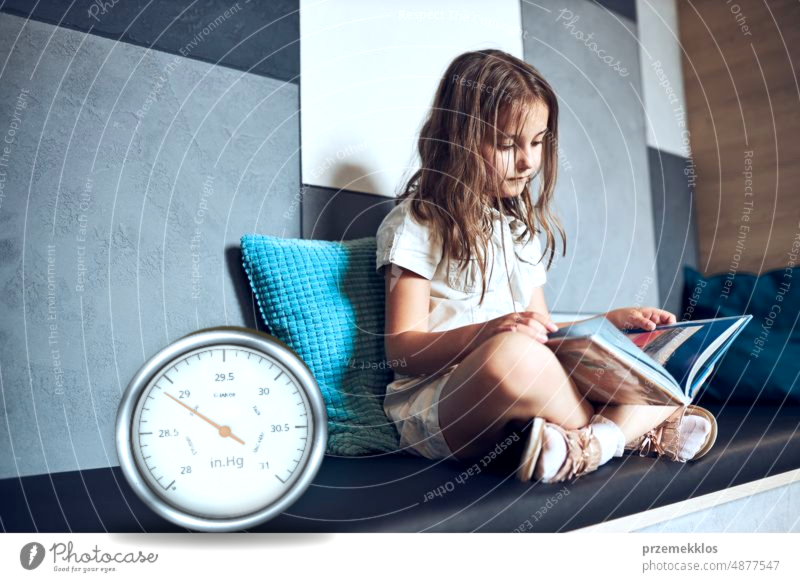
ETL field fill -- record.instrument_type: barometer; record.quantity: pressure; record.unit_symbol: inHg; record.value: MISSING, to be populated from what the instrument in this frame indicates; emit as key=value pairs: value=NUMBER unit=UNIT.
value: value=28.9 unit=inHg
